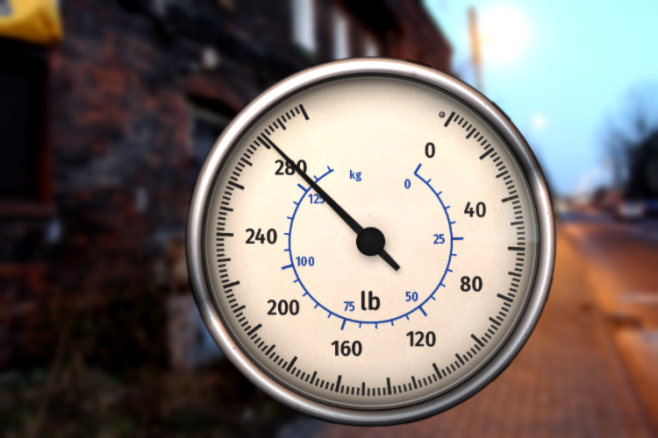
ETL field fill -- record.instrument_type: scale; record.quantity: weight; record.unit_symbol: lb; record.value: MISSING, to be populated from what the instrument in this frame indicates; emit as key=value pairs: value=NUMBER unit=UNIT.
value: value=282 unit=lb
